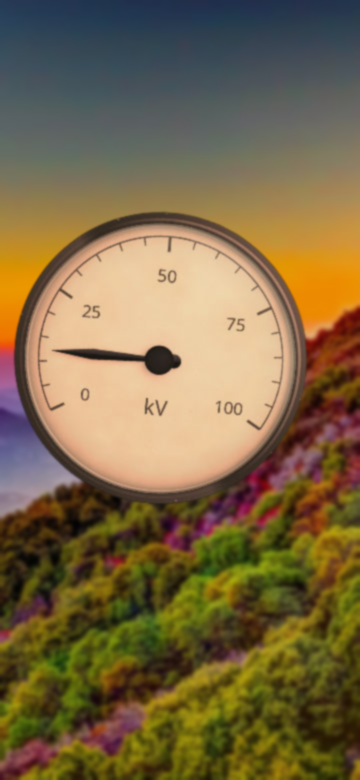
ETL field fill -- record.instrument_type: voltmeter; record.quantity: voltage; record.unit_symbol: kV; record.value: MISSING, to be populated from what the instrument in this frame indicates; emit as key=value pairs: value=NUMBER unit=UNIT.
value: value=12.5 unit=kV
